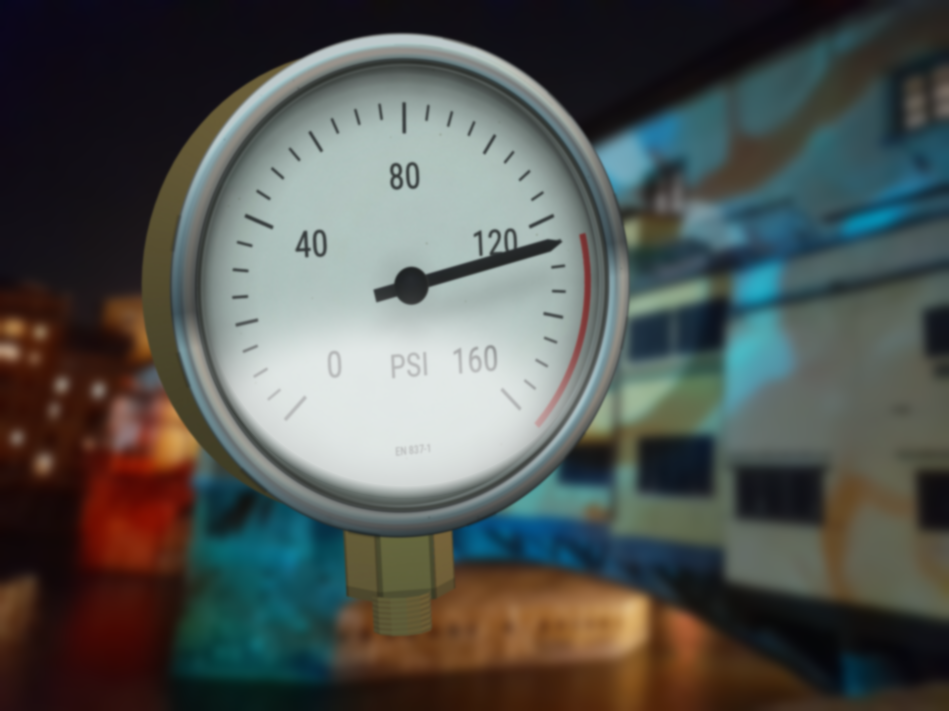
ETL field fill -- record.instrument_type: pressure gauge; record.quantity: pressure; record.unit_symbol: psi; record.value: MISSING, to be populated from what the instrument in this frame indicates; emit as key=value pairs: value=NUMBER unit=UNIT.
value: value=125 unit=psi
